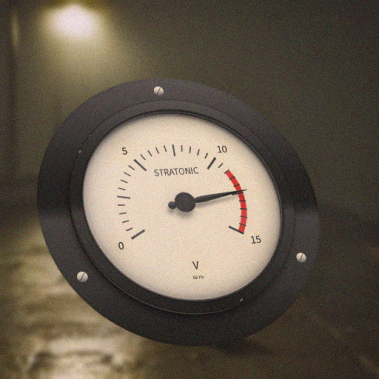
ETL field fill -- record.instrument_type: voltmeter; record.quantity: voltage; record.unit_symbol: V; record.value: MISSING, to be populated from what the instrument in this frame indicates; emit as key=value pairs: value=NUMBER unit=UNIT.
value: value=12.5 unit=V
